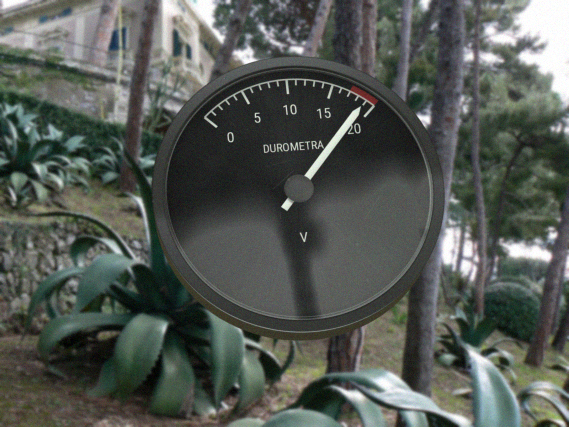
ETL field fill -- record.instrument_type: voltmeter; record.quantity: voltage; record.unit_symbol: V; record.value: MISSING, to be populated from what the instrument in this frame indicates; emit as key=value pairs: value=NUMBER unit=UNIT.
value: value=19 unit=V
